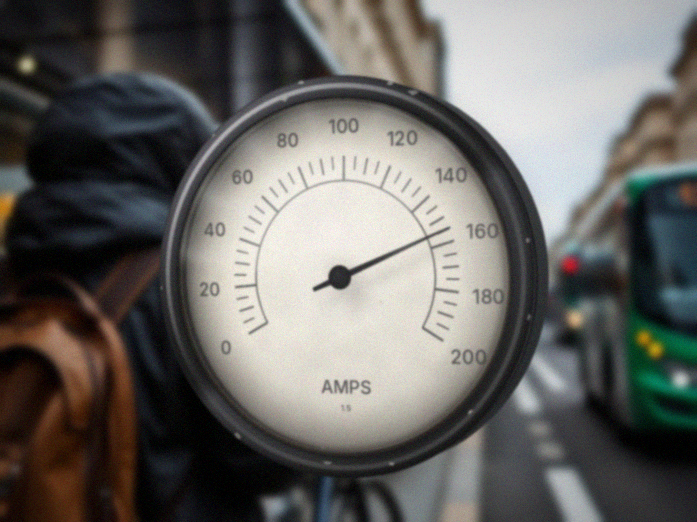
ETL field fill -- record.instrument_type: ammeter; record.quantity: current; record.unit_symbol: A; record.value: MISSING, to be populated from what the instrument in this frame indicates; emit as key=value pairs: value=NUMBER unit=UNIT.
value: value=155 unit=A
